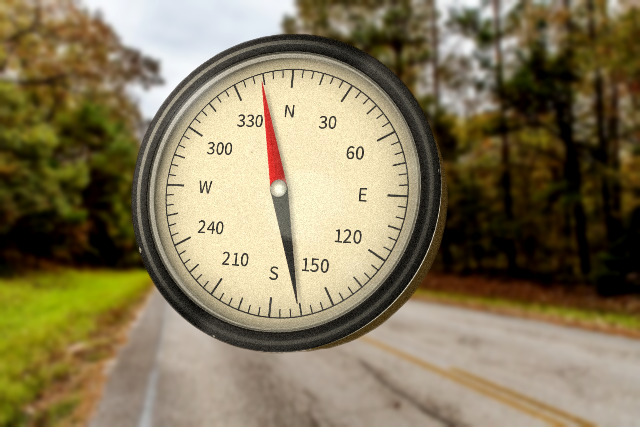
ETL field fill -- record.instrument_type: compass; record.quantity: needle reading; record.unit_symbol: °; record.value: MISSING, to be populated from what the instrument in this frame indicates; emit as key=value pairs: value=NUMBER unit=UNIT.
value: value=345 unit=°
